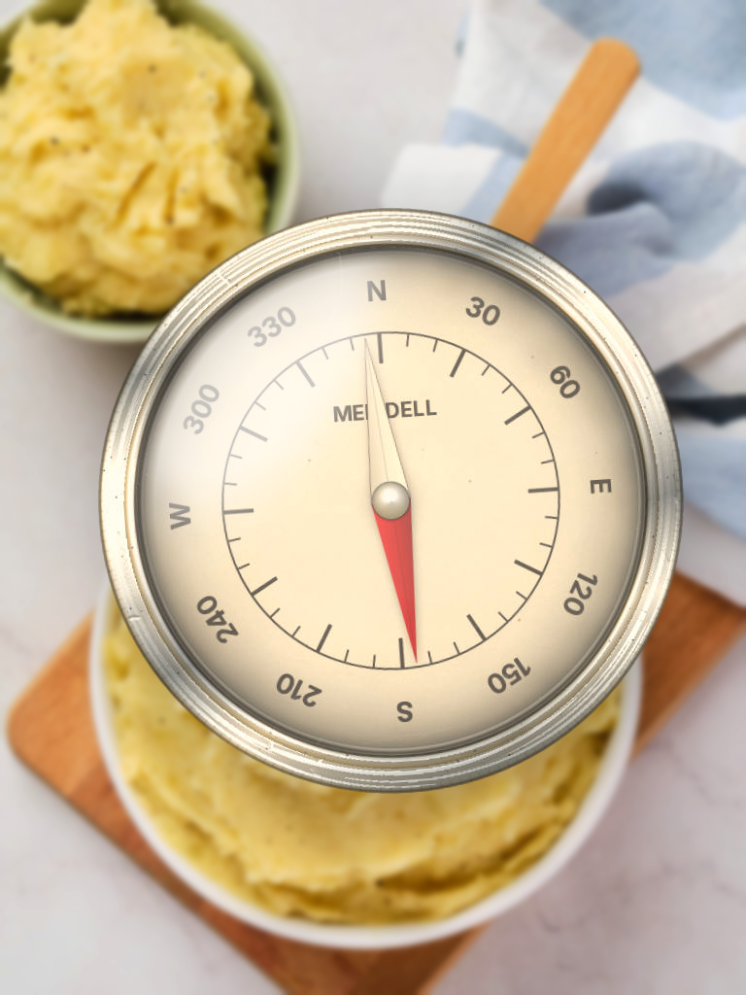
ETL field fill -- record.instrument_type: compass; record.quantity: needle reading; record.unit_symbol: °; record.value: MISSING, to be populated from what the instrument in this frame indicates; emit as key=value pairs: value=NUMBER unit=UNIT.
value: value=175 unit=°
